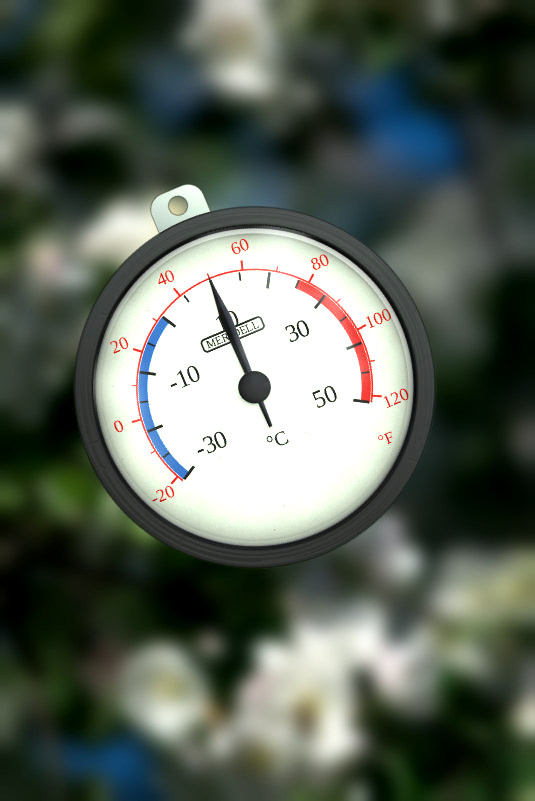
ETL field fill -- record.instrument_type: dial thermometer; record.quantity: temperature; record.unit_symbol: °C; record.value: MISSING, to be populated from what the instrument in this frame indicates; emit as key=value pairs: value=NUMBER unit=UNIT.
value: value=10 unit=°C
